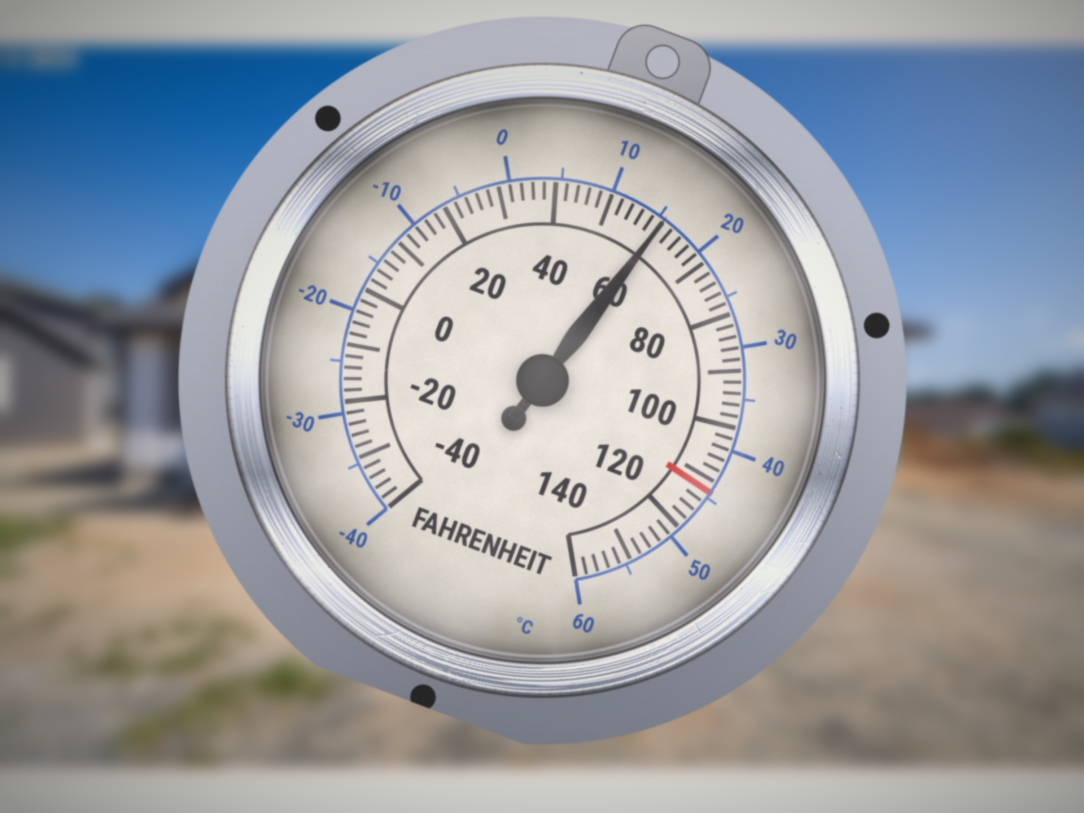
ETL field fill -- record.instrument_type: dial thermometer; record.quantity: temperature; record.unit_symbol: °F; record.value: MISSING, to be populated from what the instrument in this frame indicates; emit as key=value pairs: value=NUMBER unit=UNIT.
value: value=60 unit=°F
